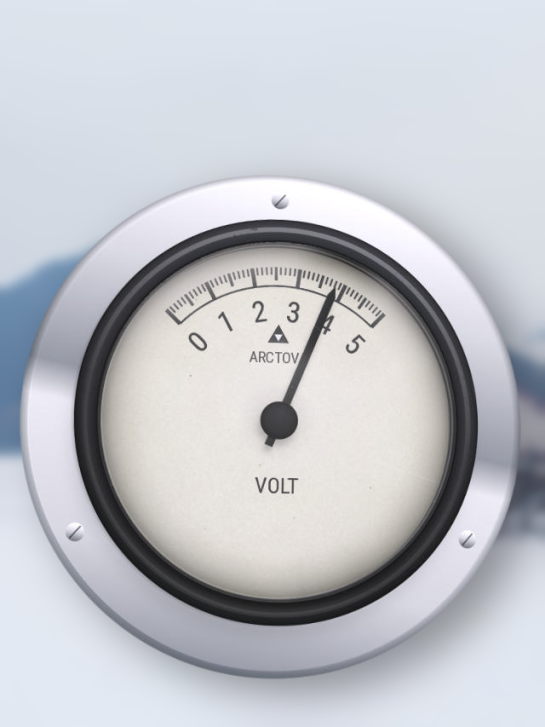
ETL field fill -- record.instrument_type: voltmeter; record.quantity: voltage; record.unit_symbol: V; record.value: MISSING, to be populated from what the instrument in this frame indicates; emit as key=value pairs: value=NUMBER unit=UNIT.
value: value=3.8 unit=V
